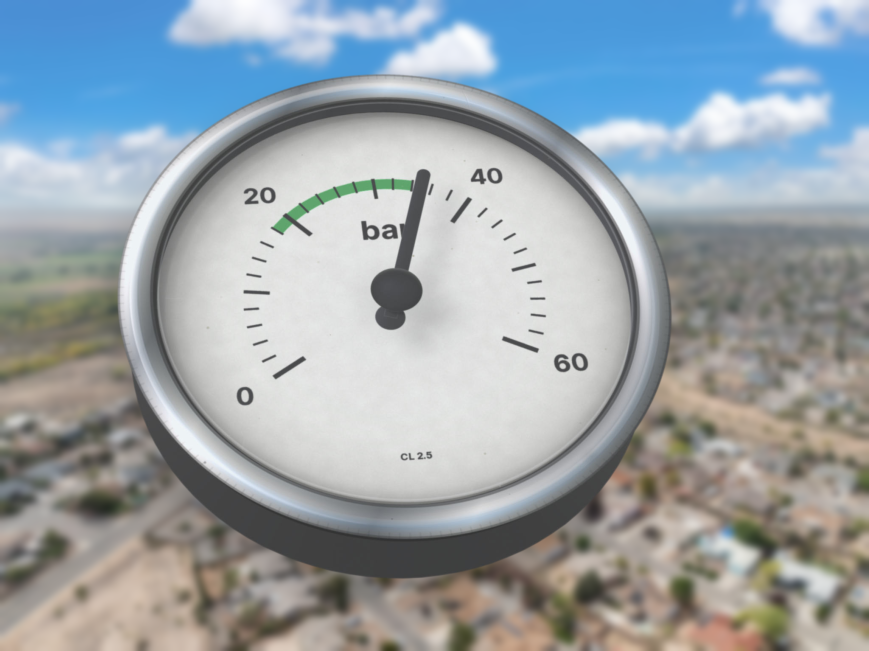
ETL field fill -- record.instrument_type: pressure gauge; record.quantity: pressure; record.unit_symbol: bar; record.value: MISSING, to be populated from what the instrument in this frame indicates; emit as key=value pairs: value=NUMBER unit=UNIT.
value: value=35 unit=bar
